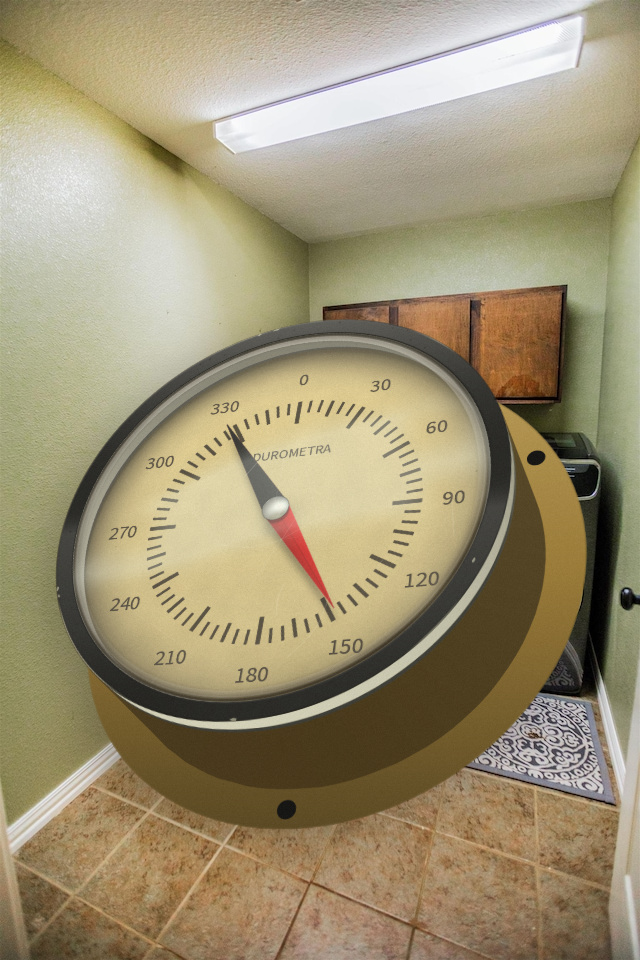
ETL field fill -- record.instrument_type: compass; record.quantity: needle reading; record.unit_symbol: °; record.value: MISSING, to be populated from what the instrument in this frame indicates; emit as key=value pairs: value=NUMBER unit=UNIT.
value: value=147.5 unit=°
